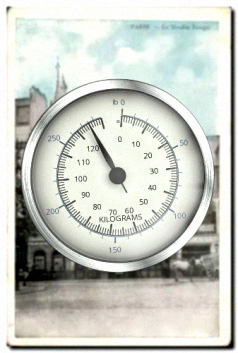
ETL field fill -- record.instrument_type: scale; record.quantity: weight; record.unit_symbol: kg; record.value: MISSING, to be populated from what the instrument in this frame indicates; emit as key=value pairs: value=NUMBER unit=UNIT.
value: value=125 unit=kg
